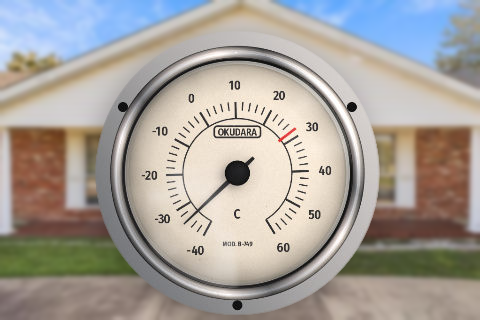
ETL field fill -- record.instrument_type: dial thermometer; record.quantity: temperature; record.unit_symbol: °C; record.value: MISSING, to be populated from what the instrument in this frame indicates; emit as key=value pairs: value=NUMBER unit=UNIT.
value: value=-34 unit=°C
